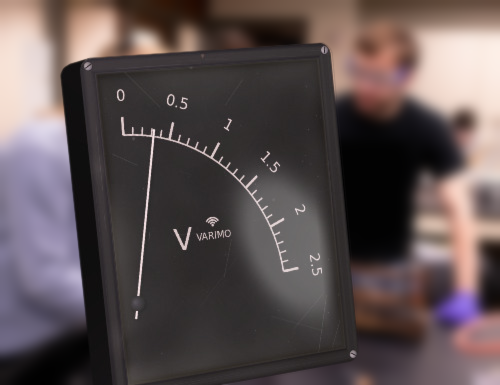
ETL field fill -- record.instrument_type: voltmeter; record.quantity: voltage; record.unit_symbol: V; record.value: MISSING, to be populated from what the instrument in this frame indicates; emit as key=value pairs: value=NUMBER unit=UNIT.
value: value=0.3 unit=V
